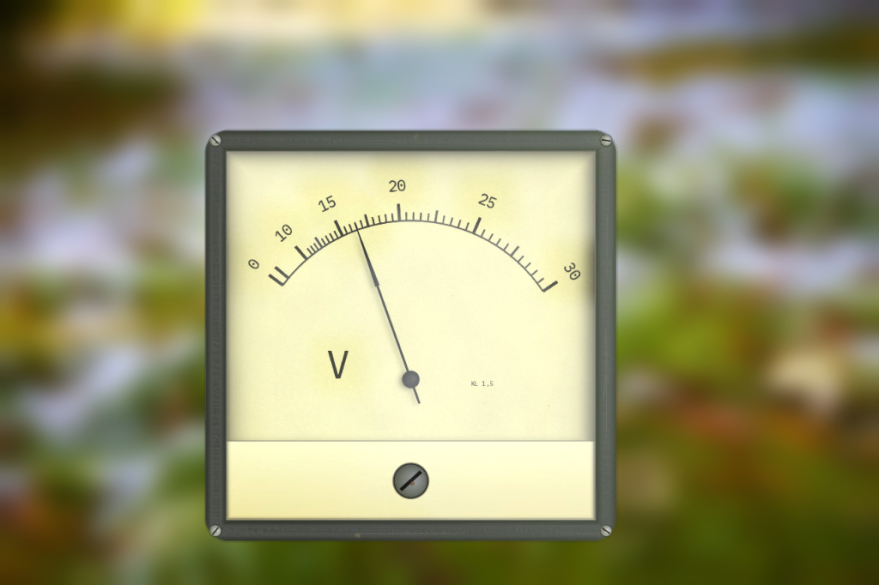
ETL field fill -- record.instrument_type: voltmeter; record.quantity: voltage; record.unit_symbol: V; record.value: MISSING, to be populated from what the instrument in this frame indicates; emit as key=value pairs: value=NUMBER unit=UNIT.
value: value=16.5 unit=V
